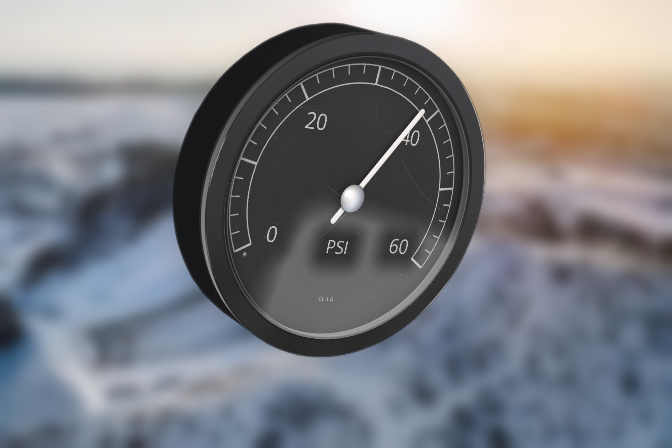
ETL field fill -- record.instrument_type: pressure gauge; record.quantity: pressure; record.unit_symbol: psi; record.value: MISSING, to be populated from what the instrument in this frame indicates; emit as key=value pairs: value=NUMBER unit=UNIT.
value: value=38 unit=psi
